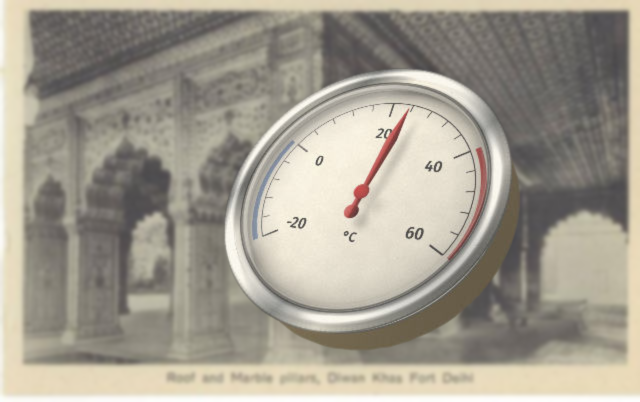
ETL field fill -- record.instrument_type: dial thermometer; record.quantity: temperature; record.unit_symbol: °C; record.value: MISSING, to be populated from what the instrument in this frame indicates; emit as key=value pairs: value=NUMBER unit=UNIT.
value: value=24 unit=°C
